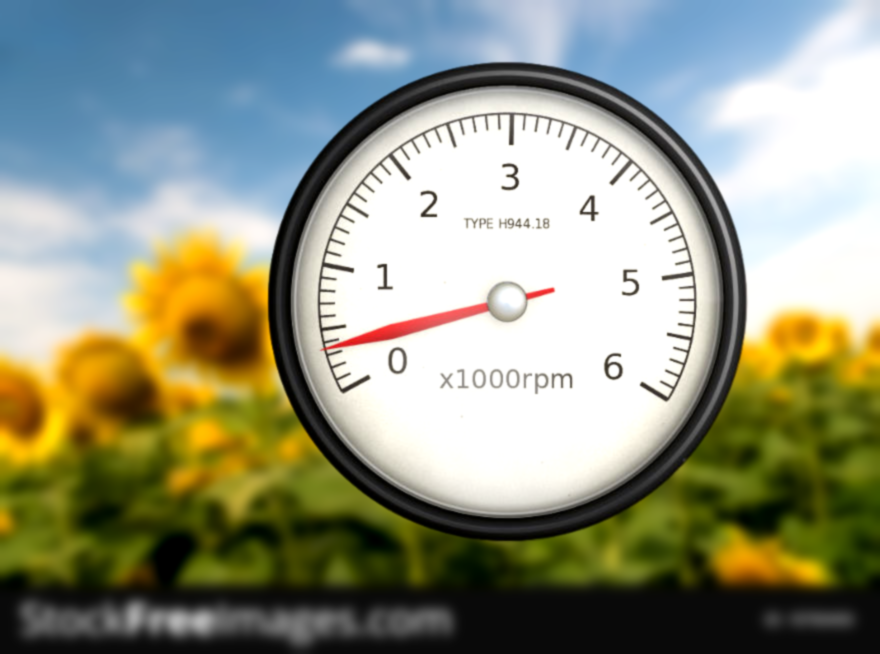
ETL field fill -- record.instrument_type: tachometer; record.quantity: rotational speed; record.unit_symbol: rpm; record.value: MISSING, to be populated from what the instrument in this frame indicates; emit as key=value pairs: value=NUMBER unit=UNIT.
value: value=350 unit=rpm
